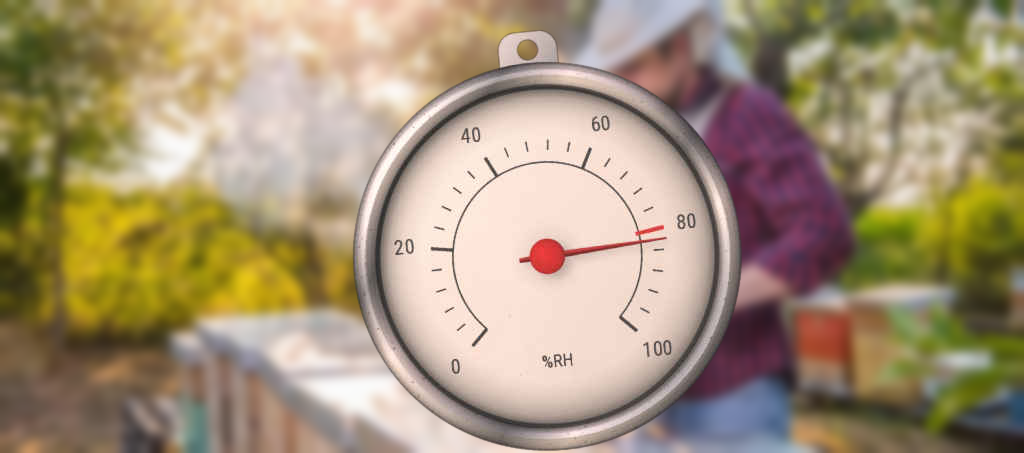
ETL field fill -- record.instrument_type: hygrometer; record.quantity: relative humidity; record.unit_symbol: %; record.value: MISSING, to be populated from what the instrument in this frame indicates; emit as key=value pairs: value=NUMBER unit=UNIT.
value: value=82 unit=%
